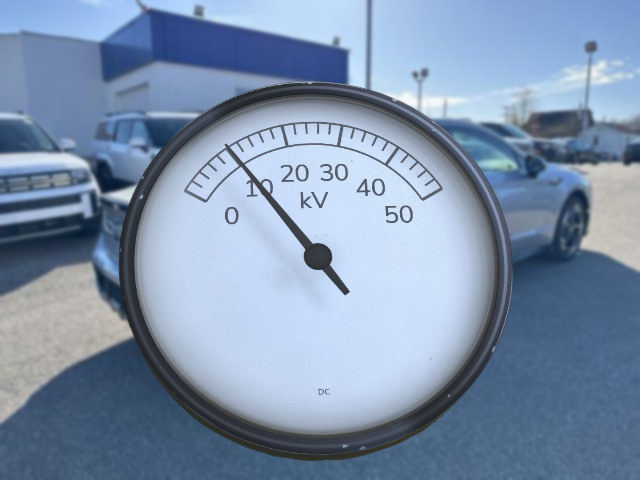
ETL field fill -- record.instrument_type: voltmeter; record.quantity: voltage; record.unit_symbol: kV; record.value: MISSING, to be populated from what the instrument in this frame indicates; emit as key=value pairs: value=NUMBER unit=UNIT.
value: value=10 unit=kV
